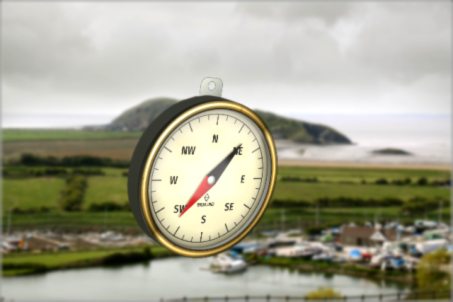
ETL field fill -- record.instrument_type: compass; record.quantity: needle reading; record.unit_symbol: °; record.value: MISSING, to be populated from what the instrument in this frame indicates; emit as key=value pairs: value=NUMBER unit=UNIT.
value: value=220 unit=°
